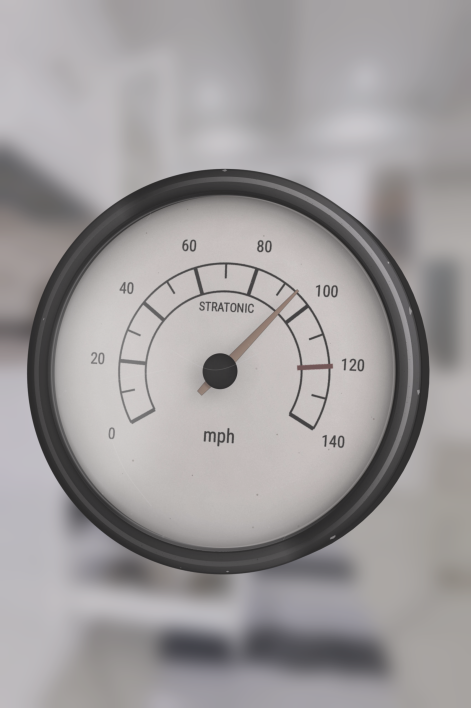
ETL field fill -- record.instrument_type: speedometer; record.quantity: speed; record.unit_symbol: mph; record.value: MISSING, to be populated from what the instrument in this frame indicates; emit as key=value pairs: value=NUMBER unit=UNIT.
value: value=95 unit=mph
